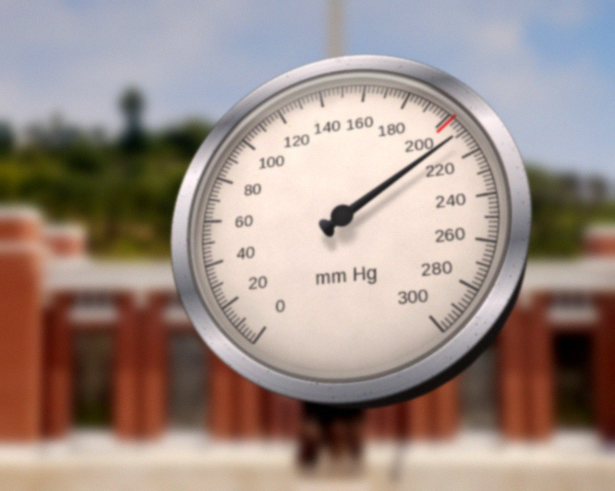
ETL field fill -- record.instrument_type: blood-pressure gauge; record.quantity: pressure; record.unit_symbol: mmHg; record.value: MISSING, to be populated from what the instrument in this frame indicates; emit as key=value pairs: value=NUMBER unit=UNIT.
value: value=210 unit=mmHg
